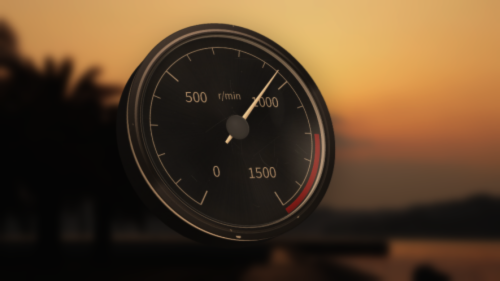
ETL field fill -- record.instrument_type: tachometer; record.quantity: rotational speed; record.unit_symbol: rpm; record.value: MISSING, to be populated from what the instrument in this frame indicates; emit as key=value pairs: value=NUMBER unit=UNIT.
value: value=950 unit=rpm
